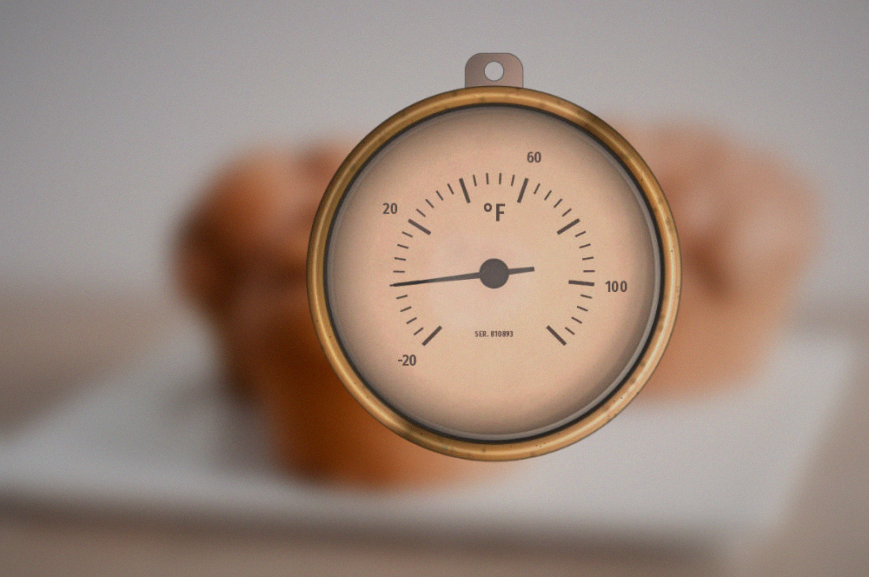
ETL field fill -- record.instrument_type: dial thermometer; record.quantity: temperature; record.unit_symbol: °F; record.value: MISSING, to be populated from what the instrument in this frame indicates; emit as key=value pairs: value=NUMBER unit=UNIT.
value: value=0 unit=°F
